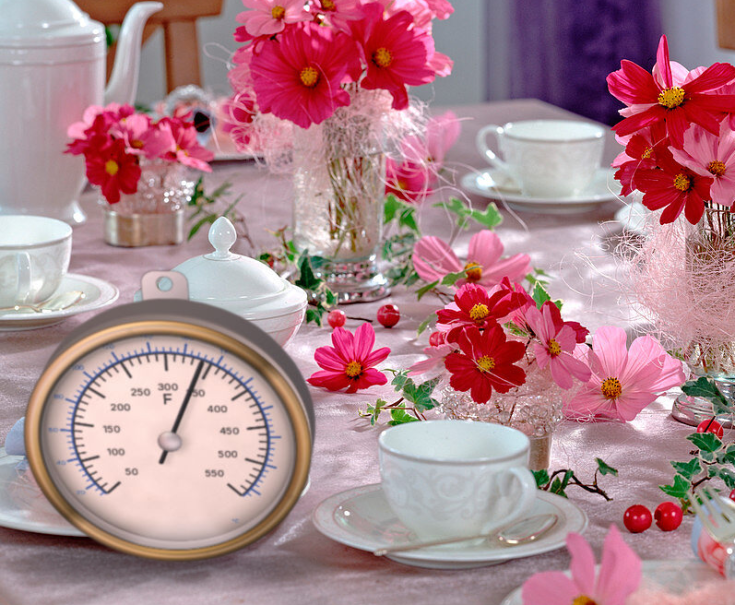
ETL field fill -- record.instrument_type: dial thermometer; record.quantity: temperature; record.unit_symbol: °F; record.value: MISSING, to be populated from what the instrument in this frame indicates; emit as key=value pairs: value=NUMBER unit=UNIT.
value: value=340 unit=°F
